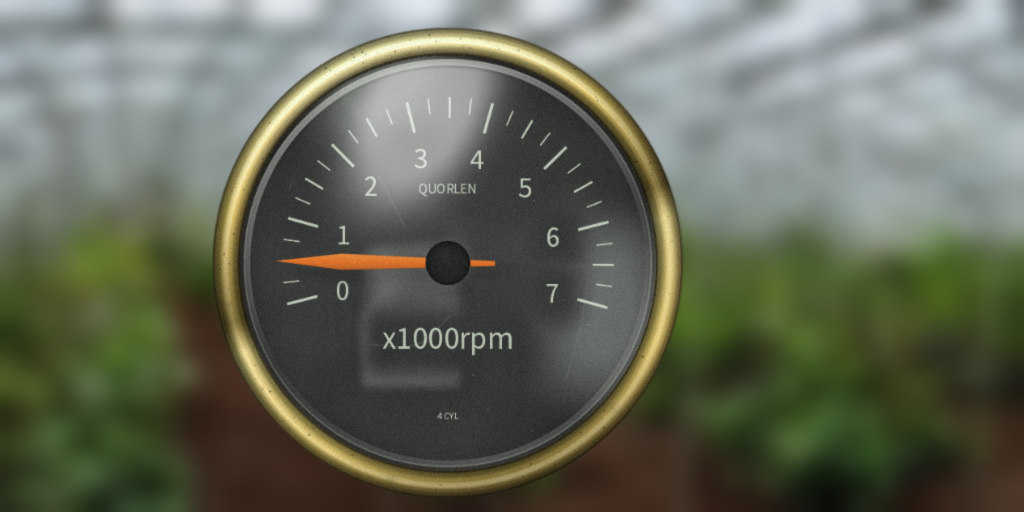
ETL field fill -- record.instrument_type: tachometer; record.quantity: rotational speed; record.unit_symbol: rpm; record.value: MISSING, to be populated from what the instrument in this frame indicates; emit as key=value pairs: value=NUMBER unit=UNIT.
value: value=500 unit=rpm
